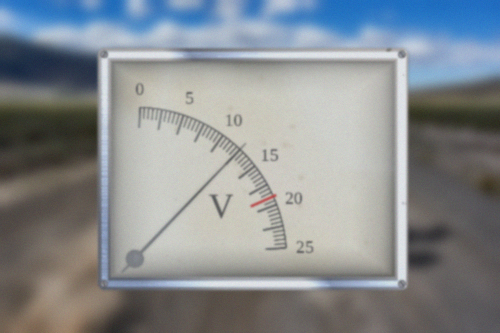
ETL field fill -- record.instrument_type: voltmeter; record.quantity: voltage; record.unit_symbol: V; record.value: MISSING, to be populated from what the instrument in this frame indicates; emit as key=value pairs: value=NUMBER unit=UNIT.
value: value=12.5 unit=V
